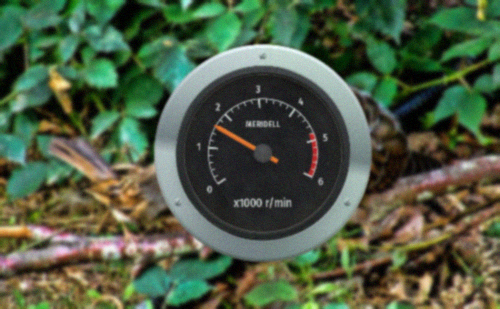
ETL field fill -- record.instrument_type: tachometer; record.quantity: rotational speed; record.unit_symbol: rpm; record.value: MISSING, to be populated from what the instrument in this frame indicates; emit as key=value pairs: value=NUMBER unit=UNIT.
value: value=1600 unit=rpm
